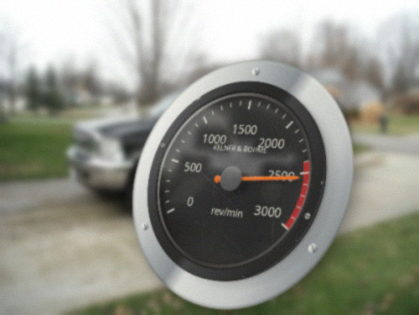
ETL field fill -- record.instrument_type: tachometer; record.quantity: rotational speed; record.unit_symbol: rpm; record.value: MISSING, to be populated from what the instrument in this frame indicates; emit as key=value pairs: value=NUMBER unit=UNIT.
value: value=2550 unit=rpm
